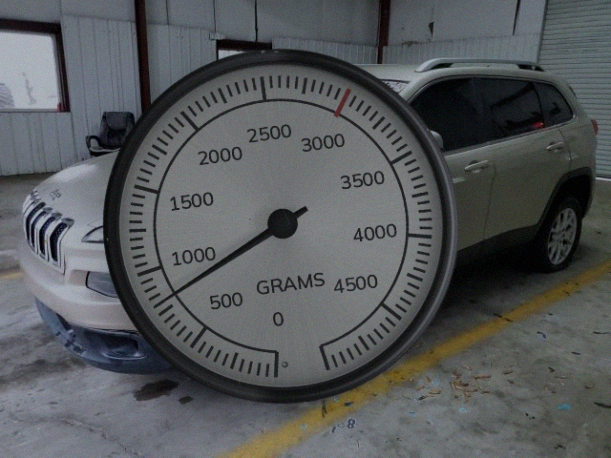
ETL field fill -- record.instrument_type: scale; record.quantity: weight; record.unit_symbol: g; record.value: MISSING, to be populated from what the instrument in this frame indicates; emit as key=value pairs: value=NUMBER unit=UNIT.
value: value=800 unit=g
